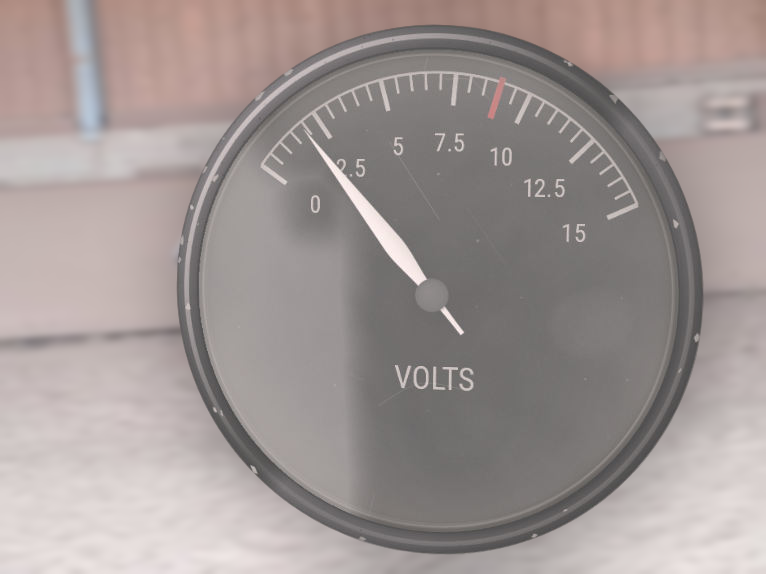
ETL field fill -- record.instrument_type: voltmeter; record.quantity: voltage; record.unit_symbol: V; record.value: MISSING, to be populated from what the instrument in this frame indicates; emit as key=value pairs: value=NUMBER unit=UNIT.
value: value=2 unit=V
